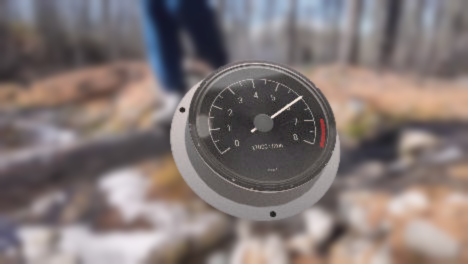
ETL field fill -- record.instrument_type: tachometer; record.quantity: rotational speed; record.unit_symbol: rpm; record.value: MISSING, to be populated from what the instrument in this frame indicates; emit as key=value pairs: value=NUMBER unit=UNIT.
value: value=6000 unit=rpm
